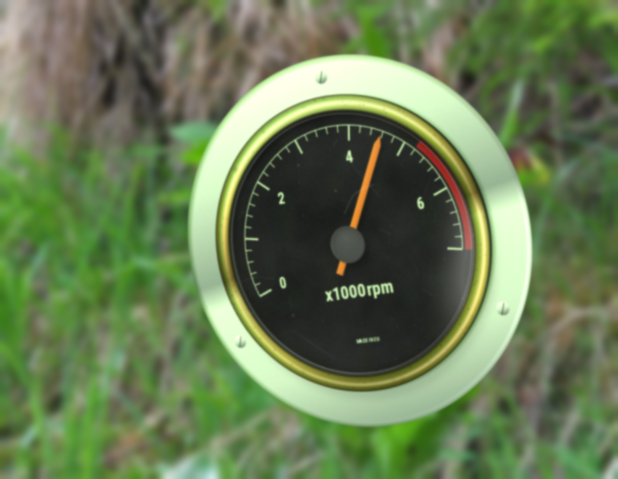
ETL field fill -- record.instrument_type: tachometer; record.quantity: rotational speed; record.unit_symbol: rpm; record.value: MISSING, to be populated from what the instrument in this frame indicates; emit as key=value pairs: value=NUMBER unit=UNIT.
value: value=4600 unit=rpm
